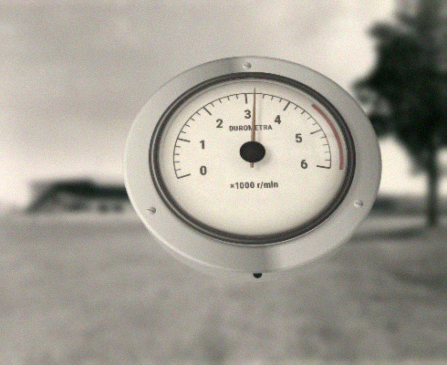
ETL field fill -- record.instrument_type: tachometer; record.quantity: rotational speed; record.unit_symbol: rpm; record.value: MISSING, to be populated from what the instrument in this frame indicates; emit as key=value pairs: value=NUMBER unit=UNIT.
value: value=3200 unit=rpm
